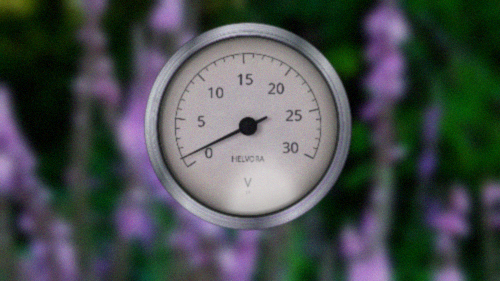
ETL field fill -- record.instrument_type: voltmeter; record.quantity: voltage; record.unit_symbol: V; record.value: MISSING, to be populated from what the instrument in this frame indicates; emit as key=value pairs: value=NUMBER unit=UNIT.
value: value=1 unit=V
